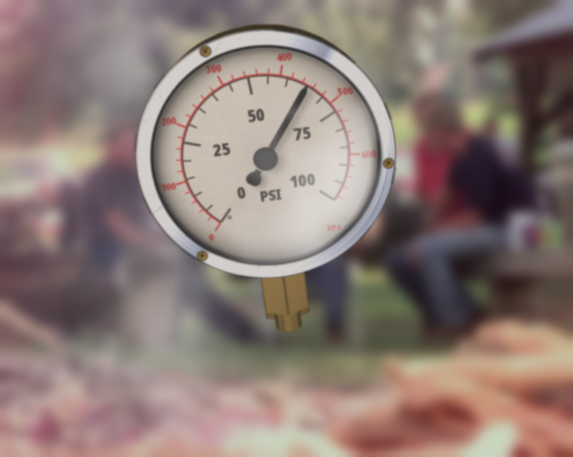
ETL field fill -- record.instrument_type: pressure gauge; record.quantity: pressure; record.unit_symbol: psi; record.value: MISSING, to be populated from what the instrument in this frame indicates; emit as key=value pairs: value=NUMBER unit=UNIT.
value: value=65 unit=psi
